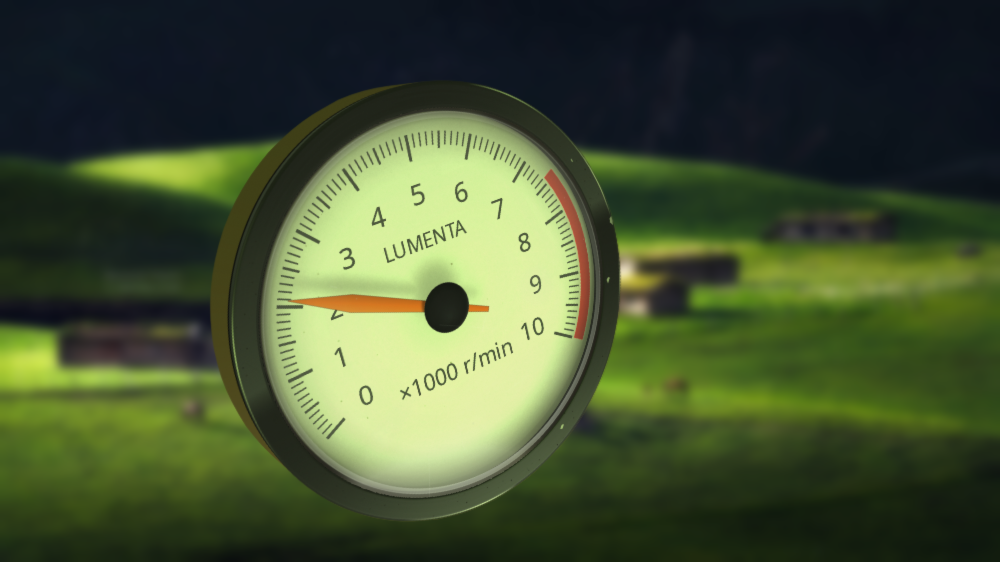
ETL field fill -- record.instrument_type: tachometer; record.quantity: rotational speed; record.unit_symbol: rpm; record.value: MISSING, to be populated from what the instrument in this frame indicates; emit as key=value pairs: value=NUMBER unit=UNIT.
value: value=2100 unit=rpm
